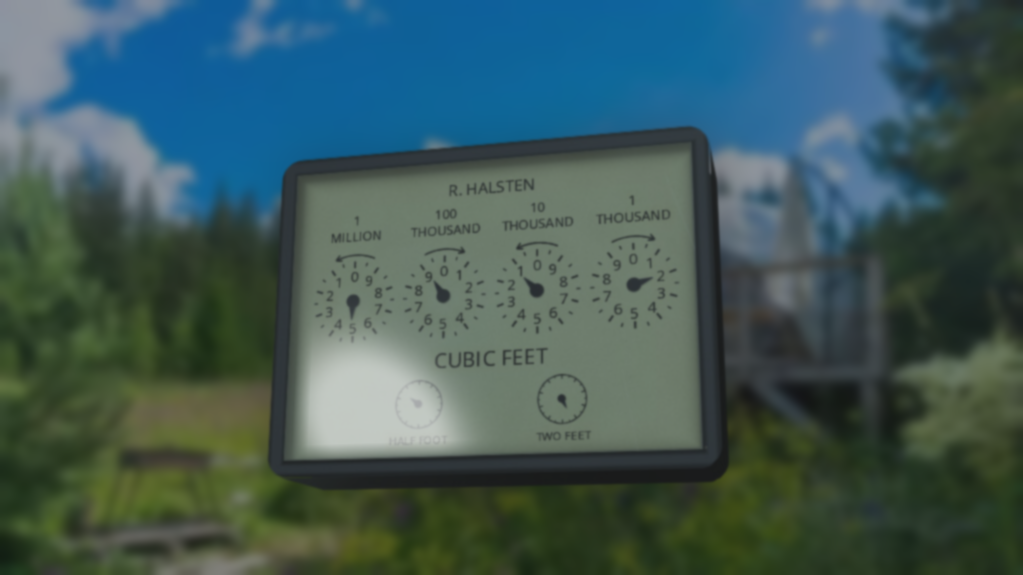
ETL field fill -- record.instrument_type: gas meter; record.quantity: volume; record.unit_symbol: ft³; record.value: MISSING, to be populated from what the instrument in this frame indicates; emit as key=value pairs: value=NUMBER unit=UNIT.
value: value=491200 unit=ft³
